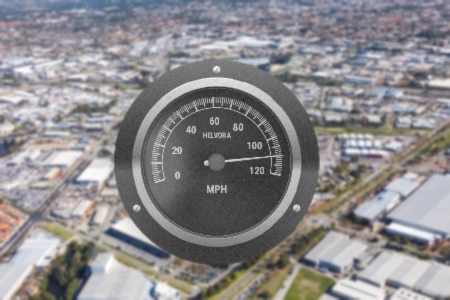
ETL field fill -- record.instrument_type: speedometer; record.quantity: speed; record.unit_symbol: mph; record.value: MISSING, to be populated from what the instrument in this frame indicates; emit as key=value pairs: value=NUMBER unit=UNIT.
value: value=110 unit=mph
